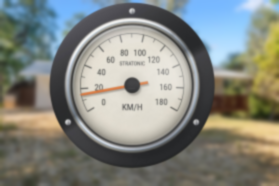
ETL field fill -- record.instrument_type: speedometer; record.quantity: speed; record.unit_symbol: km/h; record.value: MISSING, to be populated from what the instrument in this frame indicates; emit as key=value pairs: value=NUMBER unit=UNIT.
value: value=15 unit=km/h
